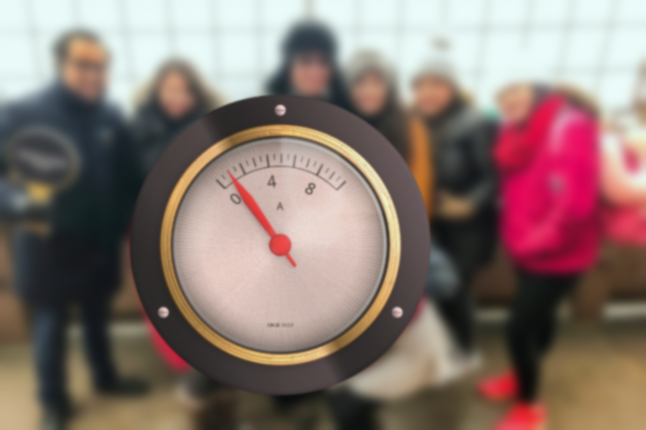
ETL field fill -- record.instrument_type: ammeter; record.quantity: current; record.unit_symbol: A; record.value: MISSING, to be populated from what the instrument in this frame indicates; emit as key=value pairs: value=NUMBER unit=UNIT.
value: value=1 unit=A
